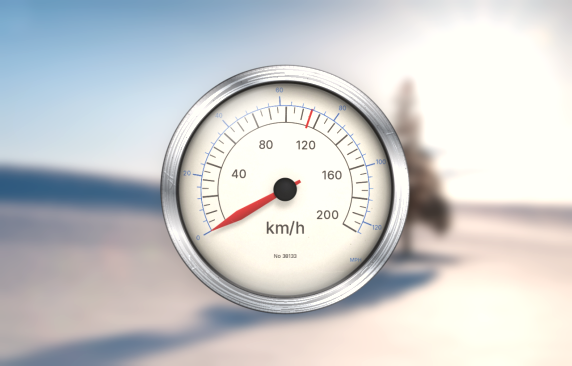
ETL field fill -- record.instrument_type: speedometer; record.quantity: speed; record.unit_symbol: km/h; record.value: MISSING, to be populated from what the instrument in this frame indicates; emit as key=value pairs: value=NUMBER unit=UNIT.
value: value=0 unit=km/h
